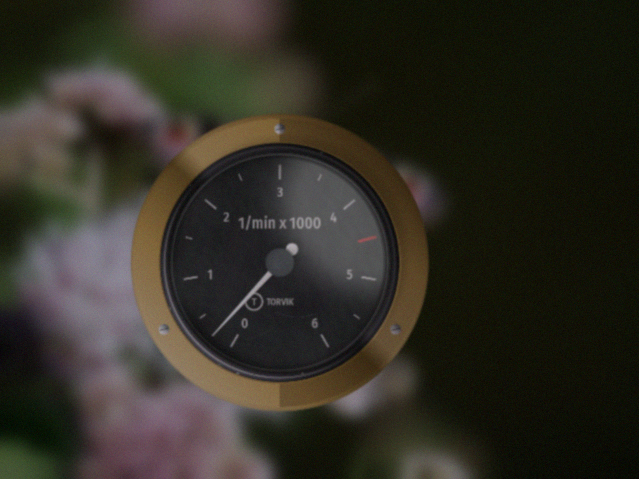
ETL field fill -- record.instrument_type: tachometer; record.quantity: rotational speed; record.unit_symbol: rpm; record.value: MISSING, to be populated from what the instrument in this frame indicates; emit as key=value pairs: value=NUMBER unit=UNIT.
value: value=250 unit=rpm
